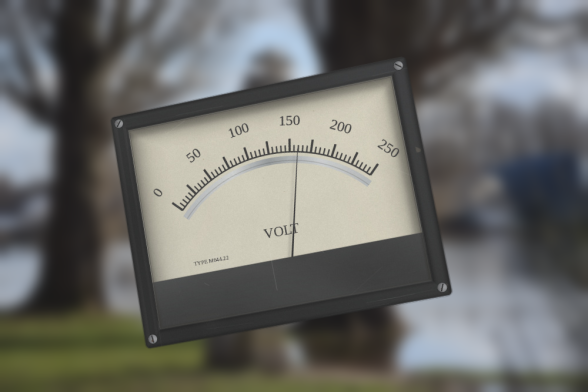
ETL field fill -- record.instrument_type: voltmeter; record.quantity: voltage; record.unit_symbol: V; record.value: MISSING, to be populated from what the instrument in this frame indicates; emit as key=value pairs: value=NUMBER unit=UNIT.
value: value=160 unit=V
